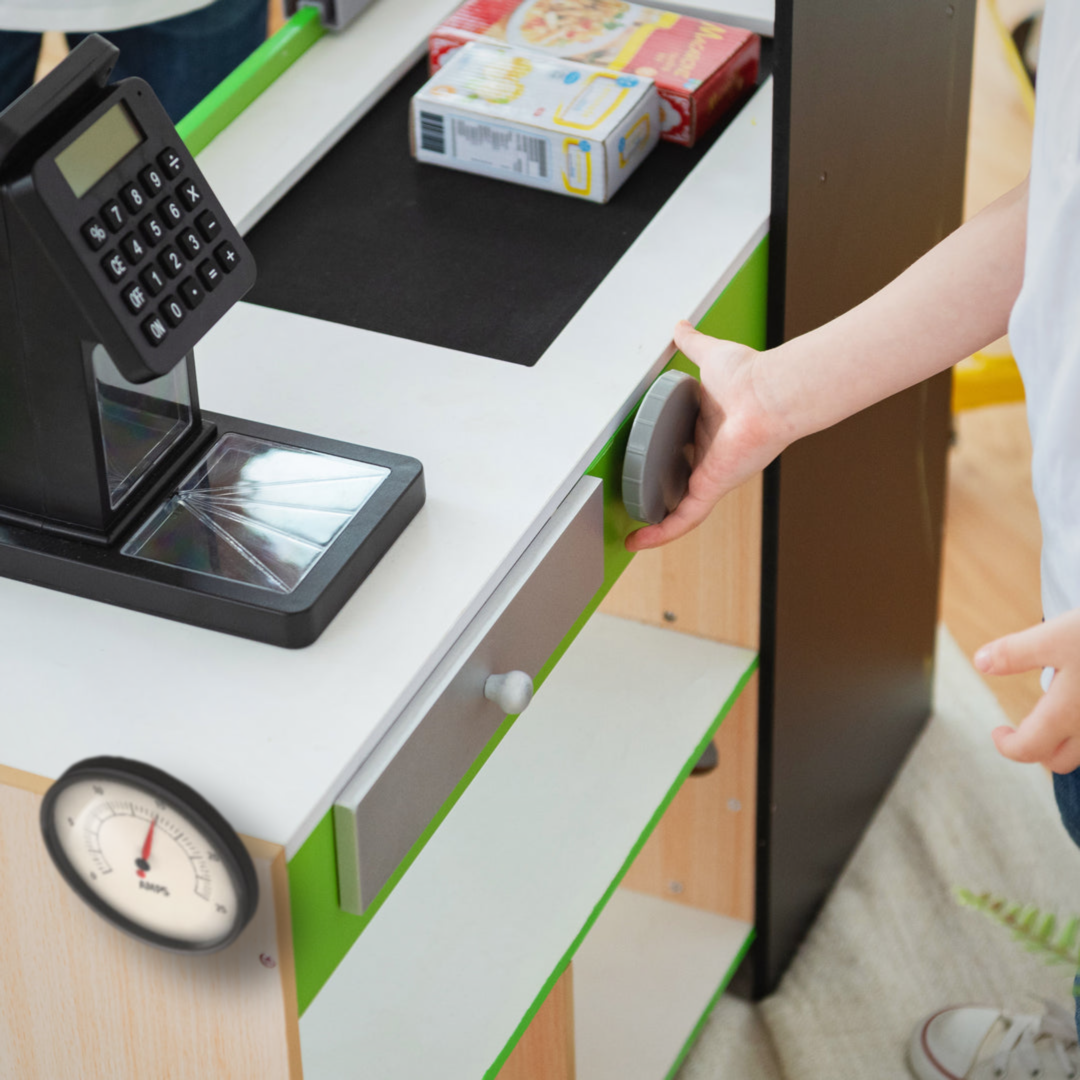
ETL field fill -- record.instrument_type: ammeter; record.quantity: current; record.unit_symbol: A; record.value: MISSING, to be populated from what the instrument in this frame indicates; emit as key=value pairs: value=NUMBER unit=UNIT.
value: value=15 unit=A
